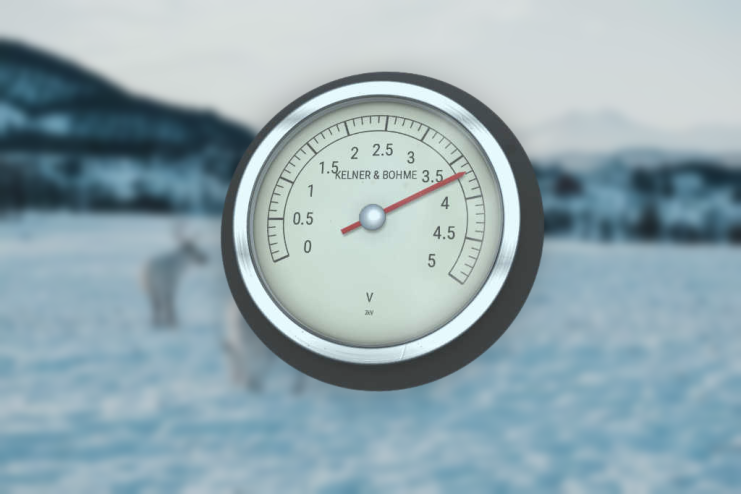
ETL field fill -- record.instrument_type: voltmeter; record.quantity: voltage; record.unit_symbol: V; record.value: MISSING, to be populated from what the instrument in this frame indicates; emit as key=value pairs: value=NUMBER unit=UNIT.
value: value=3.7 unit=V
